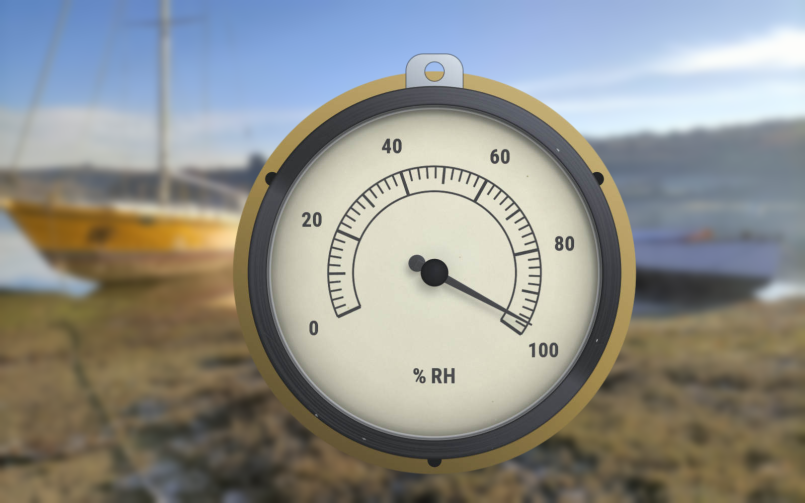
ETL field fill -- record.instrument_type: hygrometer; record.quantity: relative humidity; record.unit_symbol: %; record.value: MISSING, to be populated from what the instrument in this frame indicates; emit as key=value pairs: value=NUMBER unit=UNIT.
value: value=97 unit=%
